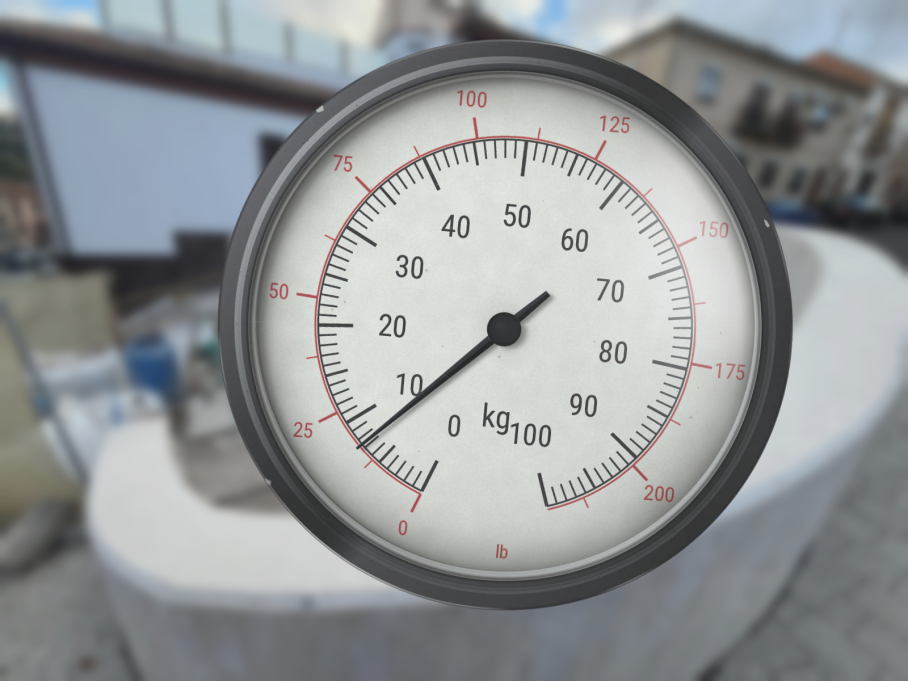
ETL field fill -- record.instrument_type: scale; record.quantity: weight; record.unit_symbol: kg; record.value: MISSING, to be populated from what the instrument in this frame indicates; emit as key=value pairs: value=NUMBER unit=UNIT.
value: value=7.5 unit=kg
